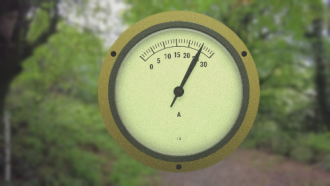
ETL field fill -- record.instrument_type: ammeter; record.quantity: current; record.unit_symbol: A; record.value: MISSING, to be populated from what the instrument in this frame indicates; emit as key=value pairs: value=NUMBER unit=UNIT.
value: value=25 unit=A
